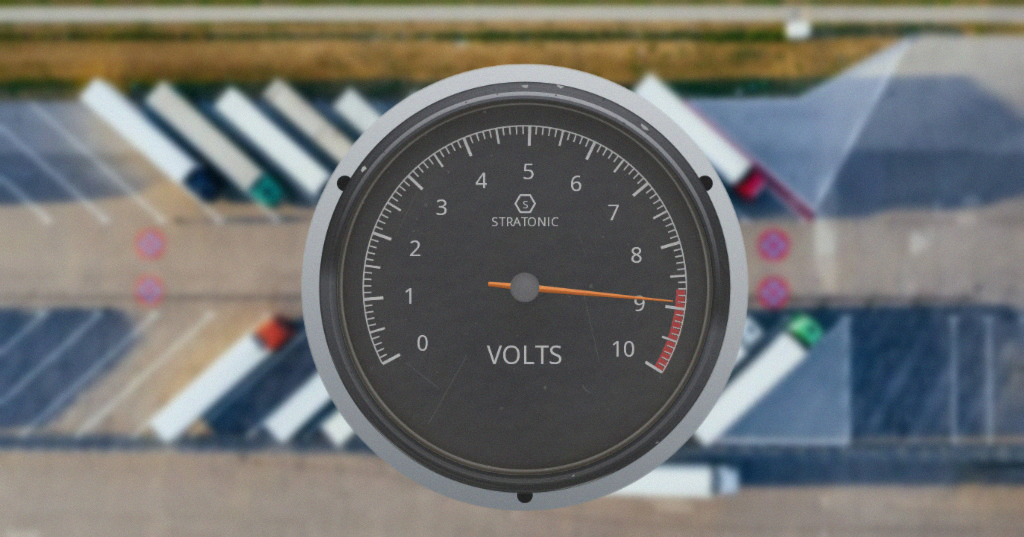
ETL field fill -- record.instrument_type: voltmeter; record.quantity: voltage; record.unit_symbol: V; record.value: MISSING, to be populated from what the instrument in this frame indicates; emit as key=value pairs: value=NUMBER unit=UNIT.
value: value=8.9 unit=V
